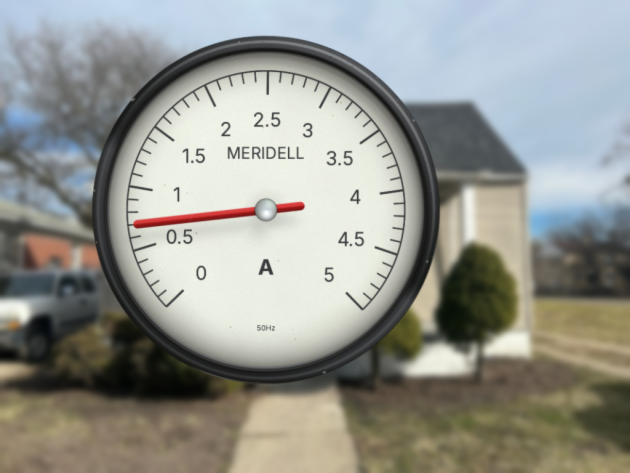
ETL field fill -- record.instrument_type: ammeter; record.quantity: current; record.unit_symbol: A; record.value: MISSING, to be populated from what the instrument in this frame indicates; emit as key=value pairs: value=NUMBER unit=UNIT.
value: value=0.7 unit=A
